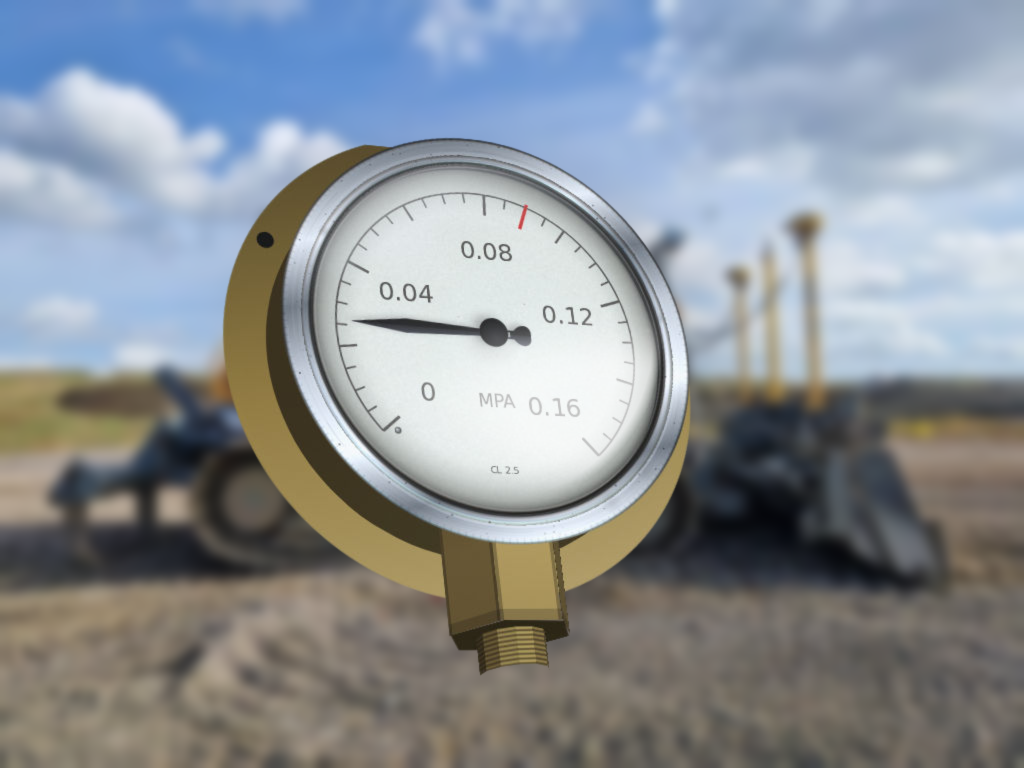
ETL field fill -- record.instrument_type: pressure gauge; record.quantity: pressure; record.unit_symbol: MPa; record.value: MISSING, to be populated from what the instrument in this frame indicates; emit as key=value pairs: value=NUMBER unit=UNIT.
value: value=0.025 unit=MPa
